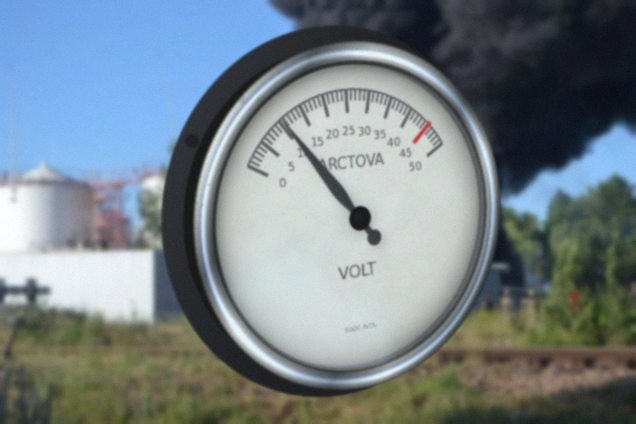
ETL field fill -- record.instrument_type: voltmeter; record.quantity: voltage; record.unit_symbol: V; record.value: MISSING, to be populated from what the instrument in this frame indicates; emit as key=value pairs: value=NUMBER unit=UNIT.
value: value=10 unit=V
